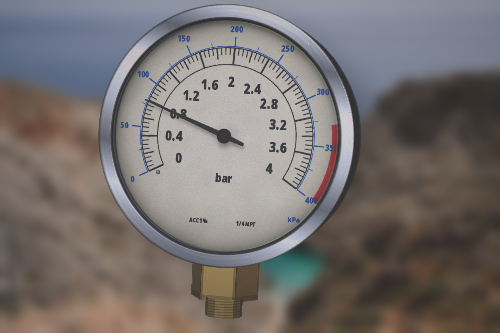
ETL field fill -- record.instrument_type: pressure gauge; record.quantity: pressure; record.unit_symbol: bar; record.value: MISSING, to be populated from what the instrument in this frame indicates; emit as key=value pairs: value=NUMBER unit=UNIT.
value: value=0.8 unit=bar
